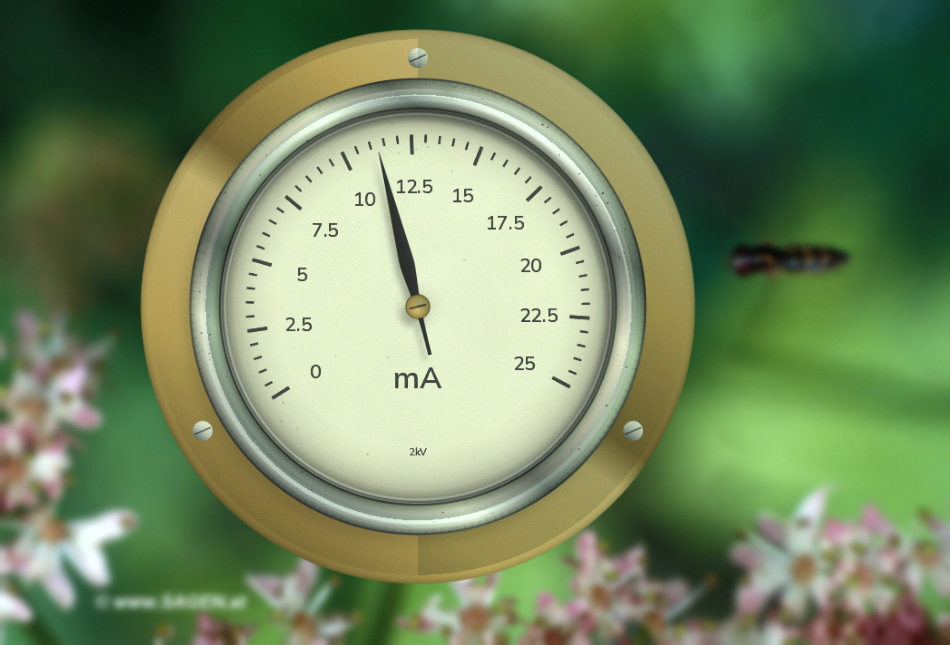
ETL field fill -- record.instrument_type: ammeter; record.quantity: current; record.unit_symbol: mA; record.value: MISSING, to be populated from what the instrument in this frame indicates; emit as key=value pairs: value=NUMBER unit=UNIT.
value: value=11.25 unit=mA
